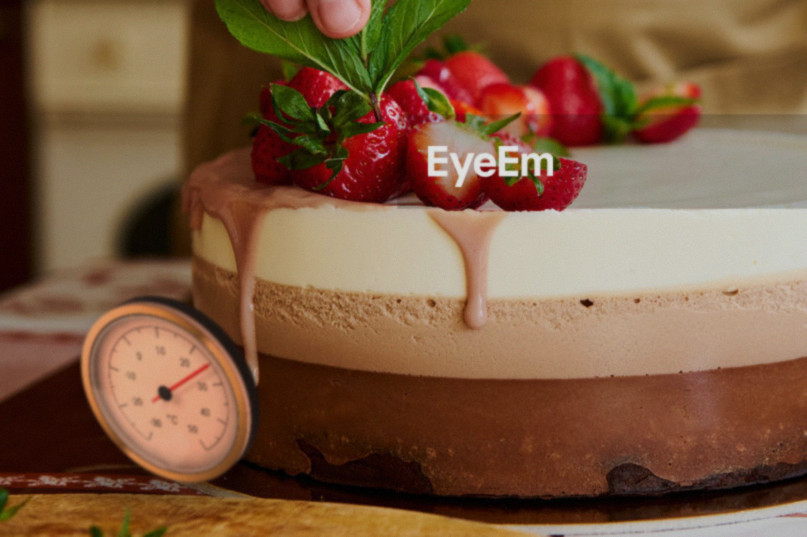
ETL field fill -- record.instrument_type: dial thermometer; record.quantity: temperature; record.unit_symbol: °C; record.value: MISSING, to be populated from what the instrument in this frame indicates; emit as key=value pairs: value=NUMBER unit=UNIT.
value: value=25 unit=°C
